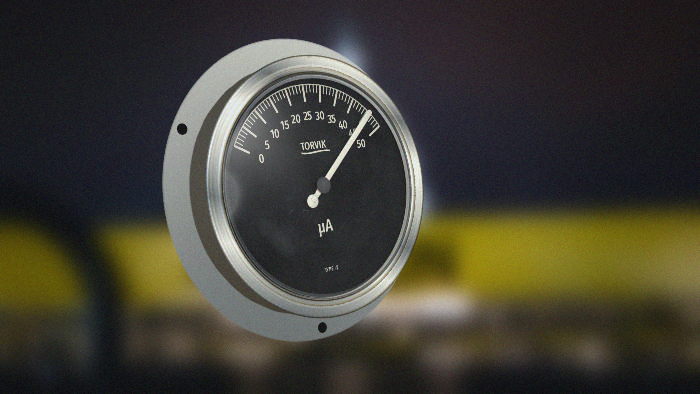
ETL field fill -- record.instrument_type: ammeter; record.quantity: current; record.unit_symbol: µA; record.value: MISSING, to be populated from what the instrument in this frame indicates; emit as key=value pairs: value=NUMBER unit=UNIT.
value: value=45 unit=µA
